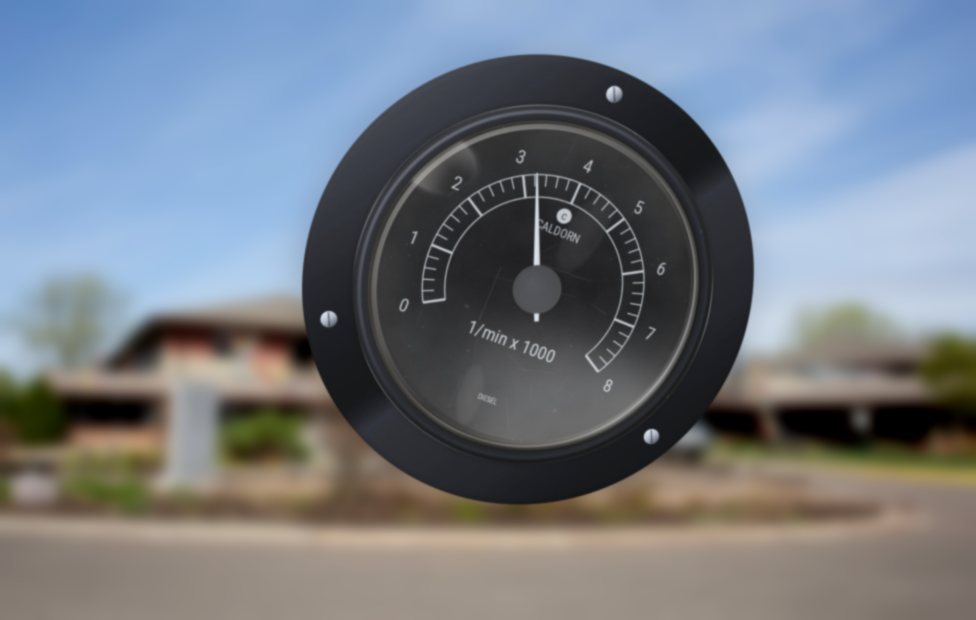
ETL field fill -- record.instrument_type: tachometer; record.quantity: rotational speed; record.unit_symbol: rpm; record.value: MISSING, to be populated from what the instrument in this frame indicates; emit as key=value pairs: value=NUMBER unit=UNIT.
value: value=3200 unit=rpm
